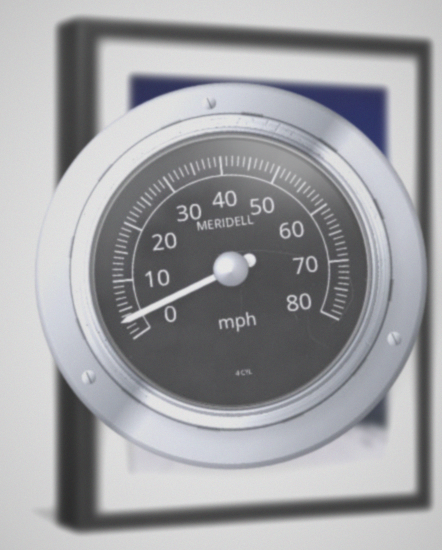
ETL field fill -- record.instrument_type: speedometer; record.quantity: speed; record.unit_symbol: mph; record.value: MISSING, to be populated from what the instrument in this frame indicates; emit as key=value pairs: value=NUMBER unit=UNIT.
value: value=3 unit=mph
